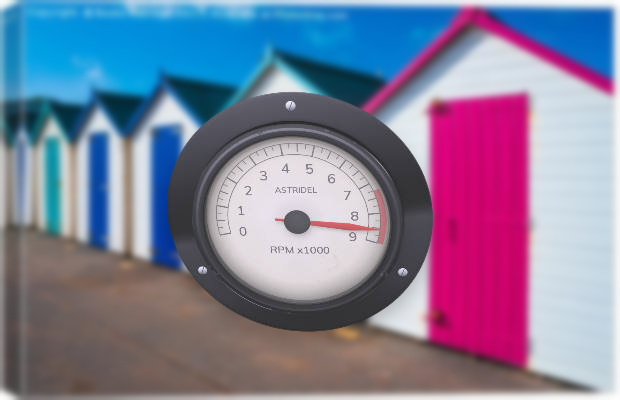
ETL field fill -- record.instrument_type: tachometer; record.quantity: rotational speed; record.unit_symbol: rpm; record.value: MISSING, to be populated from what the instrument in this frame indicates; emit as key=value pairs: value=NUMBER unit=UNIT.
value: value=8500 unit=rpm
